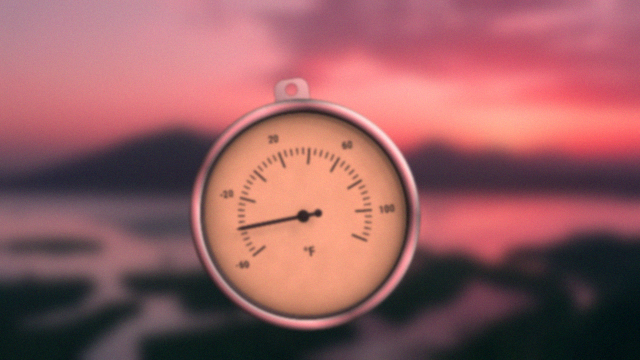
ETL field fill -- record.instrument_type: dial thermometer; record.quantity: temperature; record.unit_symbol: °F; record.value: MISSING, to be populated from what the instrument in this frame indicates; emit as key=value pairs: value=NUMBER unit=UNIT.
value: value=-40 unit=°F
